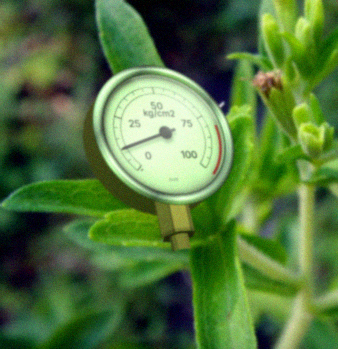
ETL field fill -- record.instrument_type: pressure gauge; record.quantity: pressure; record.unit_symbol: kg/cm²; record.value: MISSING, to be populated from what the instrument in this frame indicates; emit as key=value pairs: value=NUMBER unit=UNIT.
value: value=10 unit=kg/cm²
